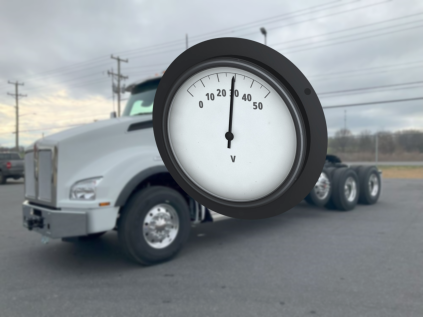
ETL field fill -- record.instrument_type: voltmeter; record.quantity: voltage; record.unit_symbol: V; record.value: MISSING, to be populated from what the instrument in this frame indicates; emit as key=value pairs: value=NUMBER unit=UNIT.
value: value=30 unit=V
